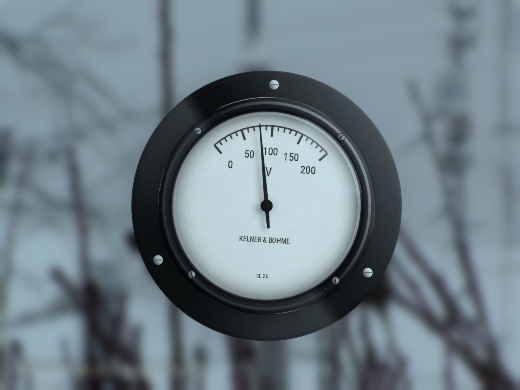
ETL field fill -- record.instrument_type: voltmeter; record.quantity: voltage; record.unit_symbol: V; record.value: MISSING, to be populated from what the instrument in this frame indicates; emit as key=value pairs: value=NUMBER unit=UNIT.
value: value=80 unit=V
